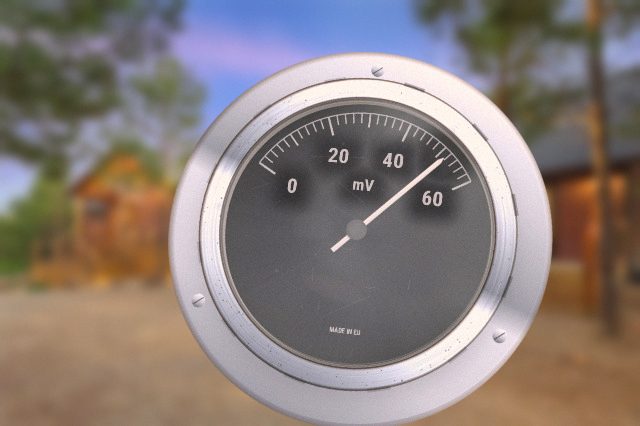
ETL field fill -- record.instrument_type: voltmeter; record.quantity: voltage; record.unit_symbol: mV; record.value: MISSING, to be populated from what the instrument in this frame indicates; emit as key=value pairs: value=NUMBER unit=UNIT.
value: value=52 unit=mV
